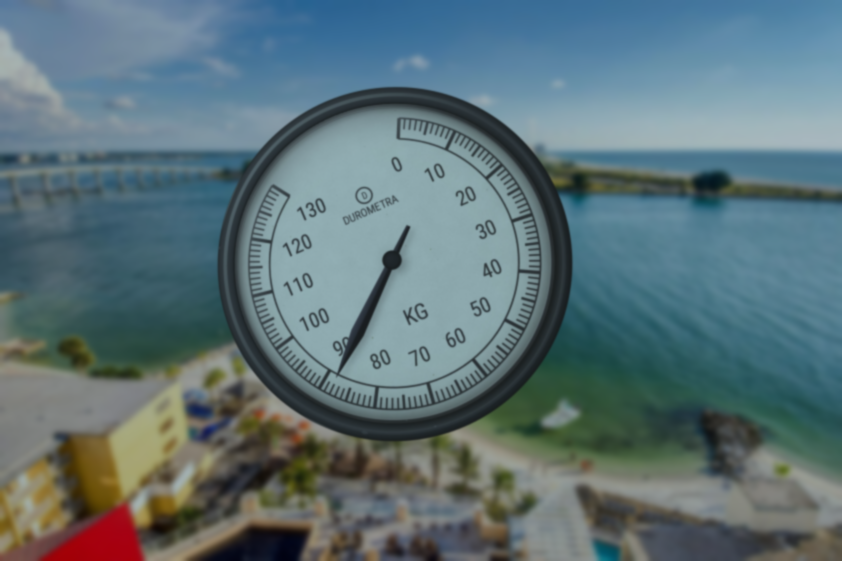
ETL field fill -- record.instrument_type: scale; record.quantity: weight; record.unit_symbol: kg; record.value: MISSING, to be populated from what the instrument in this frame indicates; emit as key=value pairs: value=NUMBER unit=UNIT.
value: value=88 unit=kg
